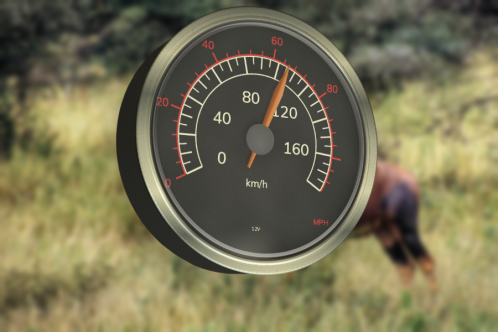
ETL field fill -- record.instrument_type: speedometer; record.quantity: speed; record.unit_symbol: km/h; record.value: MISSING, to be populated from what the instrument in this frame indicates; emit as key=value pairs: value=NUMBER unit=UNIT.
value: value=105 unit=km/h
